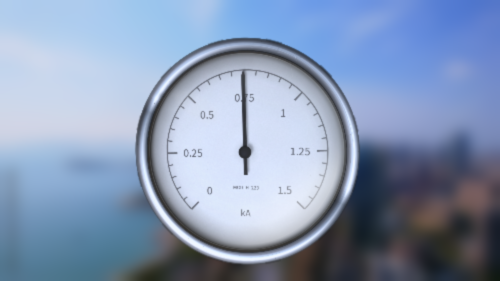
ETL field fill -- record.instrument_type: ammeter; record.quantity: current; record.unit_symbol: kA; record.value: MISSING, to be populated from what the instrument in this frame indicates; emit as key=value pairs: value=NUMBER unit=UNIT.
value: value=0.75 unit=kA
